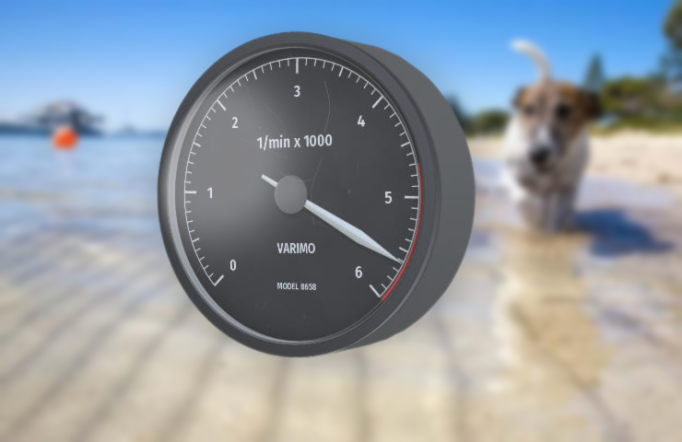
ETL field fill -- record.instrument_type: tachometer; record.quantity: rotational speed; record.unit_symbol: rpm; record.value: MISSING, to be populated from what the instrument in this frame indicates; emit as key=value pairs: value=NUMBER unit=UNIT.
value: value=5600 unit=rpm
